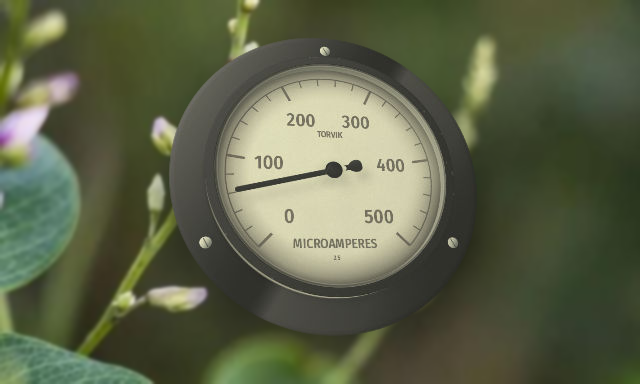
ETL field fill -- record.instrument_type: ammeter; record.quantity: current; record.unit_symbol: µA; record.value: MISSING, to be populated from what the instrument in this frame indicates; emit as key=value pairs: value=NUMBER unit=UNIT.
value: value=60 unit=µA
